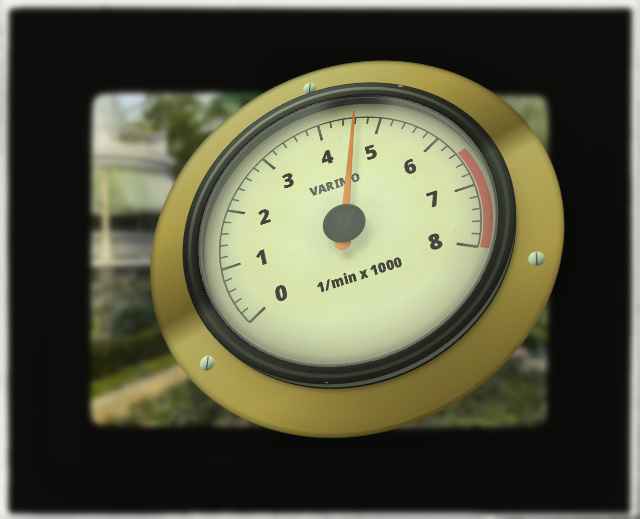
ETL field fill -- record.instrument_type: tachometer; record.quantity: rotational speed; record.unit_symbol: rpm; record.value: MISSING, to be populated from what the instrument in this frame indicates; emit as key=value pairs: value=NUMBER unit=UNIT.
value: value=4600 unit=rpm
